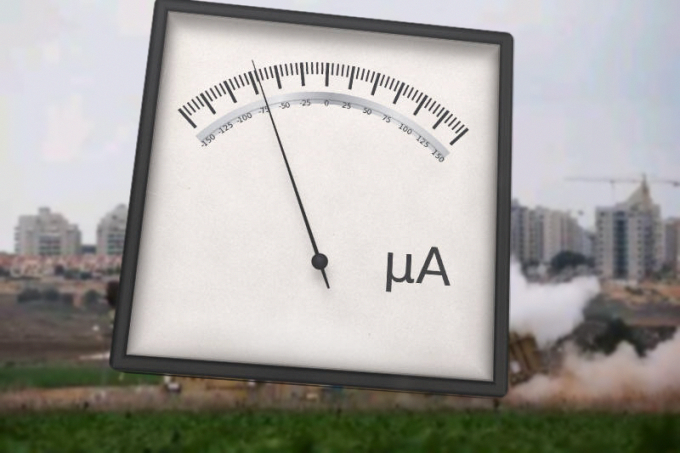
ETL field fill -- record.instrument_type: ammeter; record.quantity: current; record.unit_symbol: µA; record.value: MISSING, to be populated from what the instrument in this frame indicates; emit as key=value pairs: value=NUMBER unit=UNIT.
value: value=-70 unit=µA
